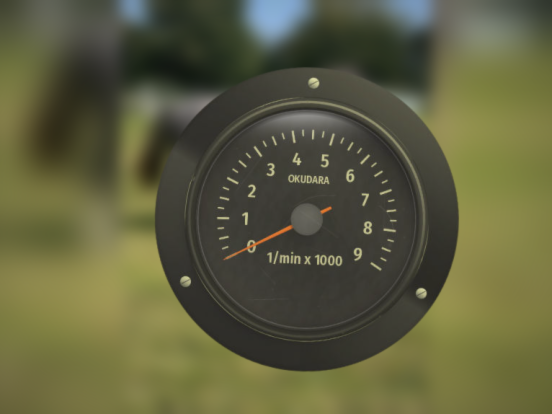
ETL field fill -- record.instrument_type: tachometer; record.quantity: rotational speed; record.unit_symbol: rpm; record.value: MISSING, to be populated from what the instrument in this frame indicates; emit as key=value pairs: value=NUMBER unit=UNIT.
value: value=0 unit=rpm
